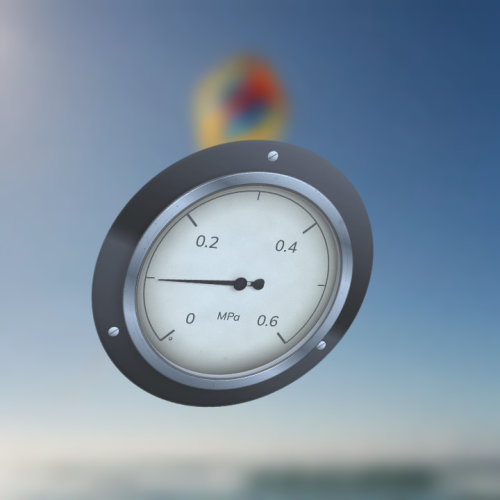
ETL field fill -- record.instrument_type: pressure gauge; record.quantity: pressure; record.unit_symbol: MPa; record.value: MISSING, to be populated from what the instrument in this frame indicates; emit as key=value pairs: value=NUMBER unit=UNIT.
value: value=0.1 unit=MPa
